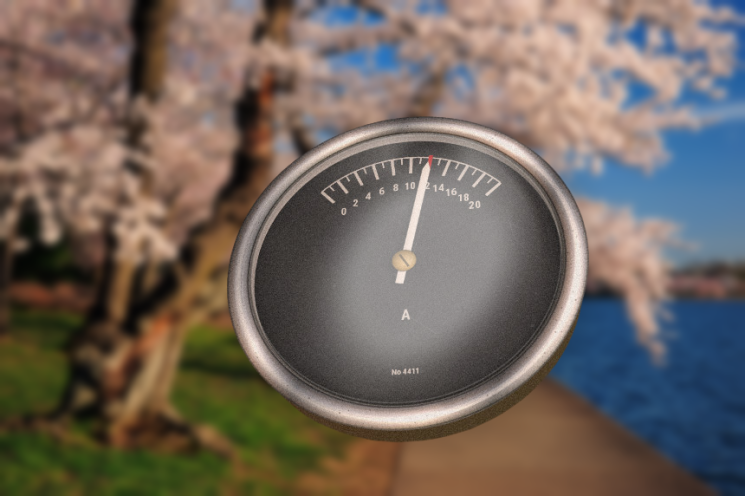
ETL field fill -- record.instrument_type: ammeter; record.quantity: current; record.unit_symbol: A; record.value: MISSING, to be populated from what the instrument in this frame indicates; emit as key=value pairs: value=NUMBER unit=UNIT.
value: value=12 unit=A
